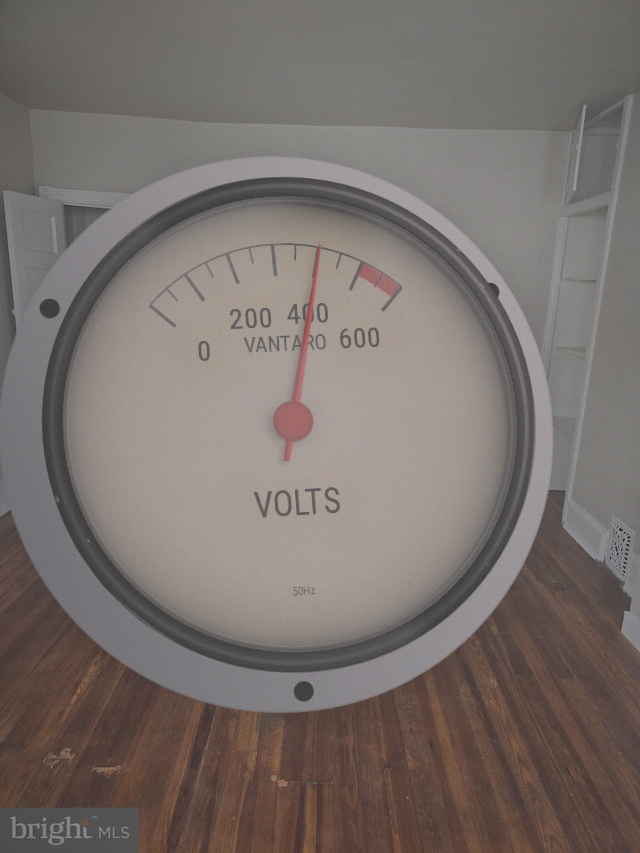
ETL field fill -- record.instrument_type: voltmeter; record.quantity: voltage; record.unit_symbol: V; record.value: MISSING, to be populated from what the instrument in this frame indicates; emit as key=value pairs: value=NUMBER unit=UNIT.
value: value=400 unit=V
